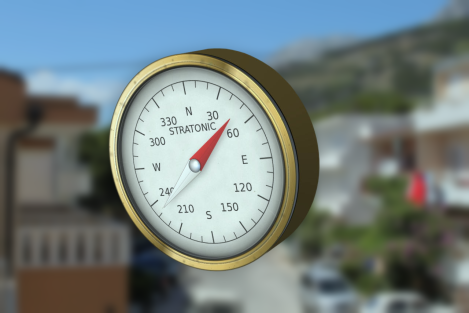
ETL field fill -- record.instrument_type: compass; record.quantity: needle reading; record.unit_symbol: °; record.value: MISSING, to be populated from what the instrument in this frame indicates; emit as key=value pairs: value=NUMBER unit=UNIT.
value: value=50 unit=°
